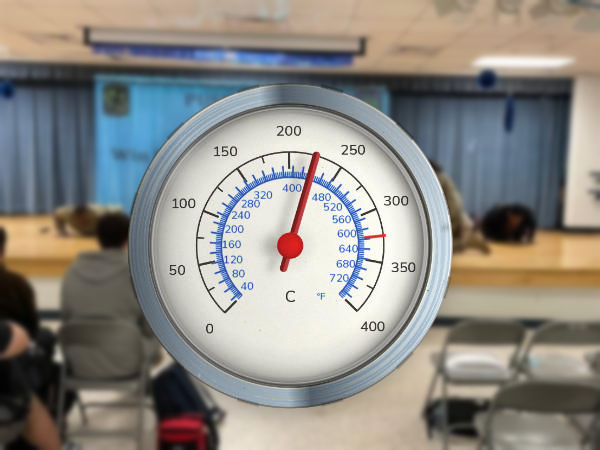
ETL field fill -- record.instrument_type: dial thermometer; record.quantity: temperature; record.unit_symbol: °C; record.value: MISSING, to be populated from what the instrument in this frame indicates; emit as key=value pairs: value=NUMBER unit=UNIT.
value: value=225 unit=°C
